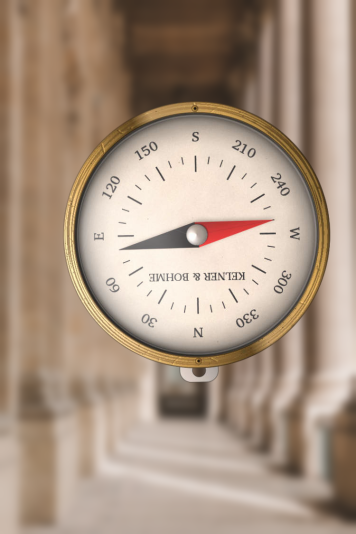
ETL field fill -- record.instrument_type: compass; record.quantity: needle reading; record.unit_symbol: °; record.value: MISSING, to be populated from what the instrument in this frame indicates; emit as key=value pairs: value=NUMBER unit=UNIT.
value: value=260 unit=°
